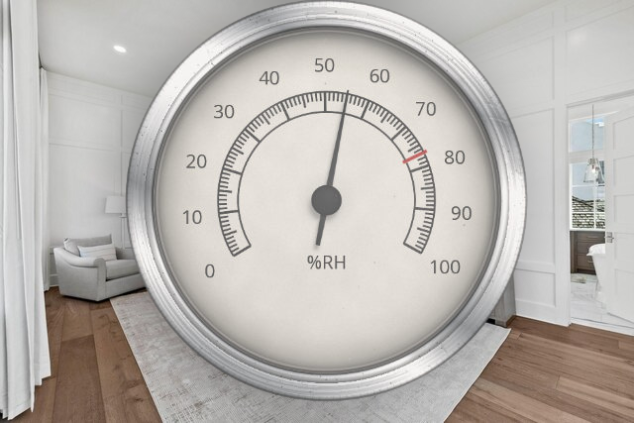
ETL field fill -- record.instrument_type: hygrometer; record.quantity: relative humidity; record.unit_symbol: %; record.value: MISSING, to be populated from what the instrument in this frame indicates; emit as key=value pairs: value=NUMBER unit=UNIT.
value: value=55 unit=%
